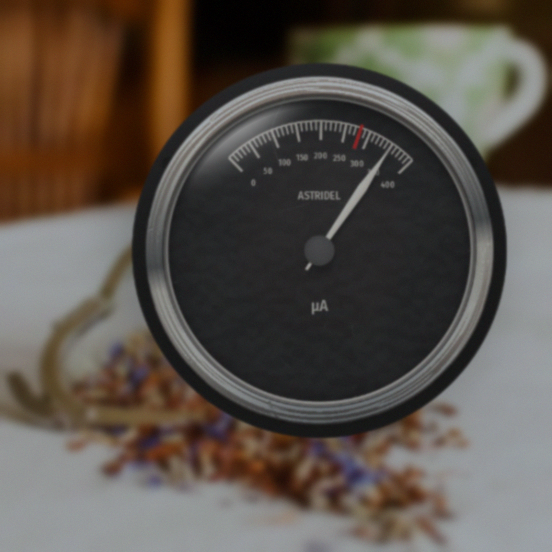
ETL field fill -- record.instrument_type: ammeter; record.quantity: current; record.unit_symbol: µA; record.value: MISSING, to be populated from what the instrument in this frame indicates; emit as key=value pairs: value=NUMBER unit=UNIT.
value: value=350 unit=µA
